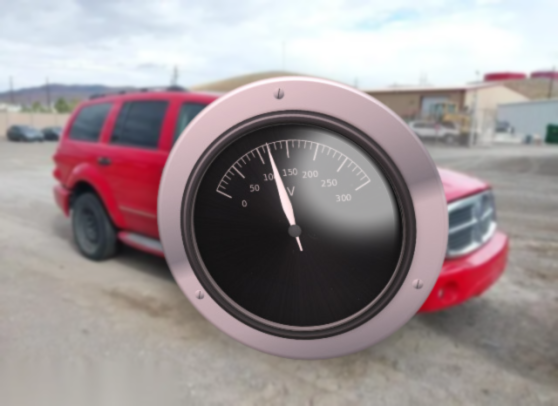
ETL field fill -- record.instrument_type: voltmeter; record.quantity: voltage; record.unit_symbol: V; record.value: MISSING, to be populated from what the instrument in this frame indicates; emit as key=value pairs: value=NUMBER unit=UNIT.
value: value=120 unit=V
